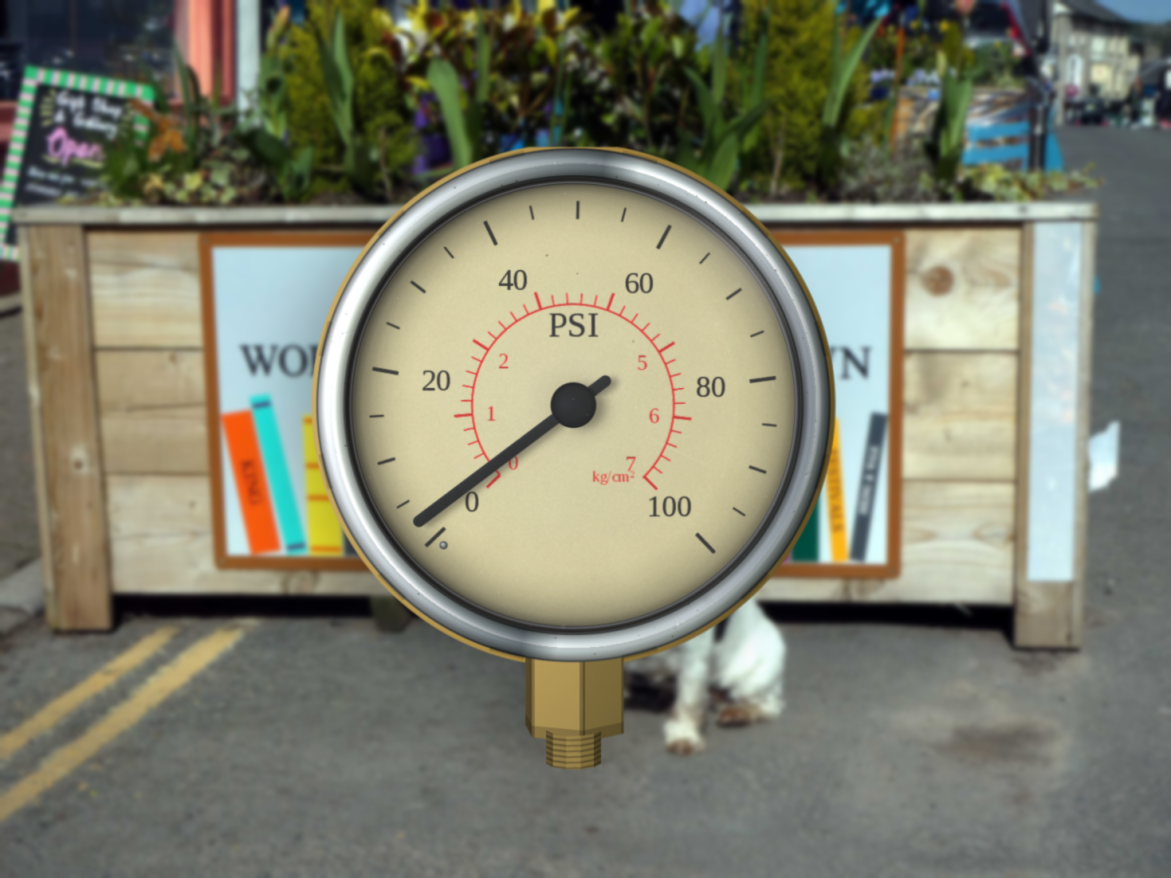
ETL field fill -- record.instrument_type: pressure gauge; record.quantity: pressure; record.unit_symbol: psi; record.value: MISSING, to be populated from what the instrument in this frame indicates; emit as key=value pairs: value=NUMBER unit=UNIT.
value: value=2.5 unit=psi
